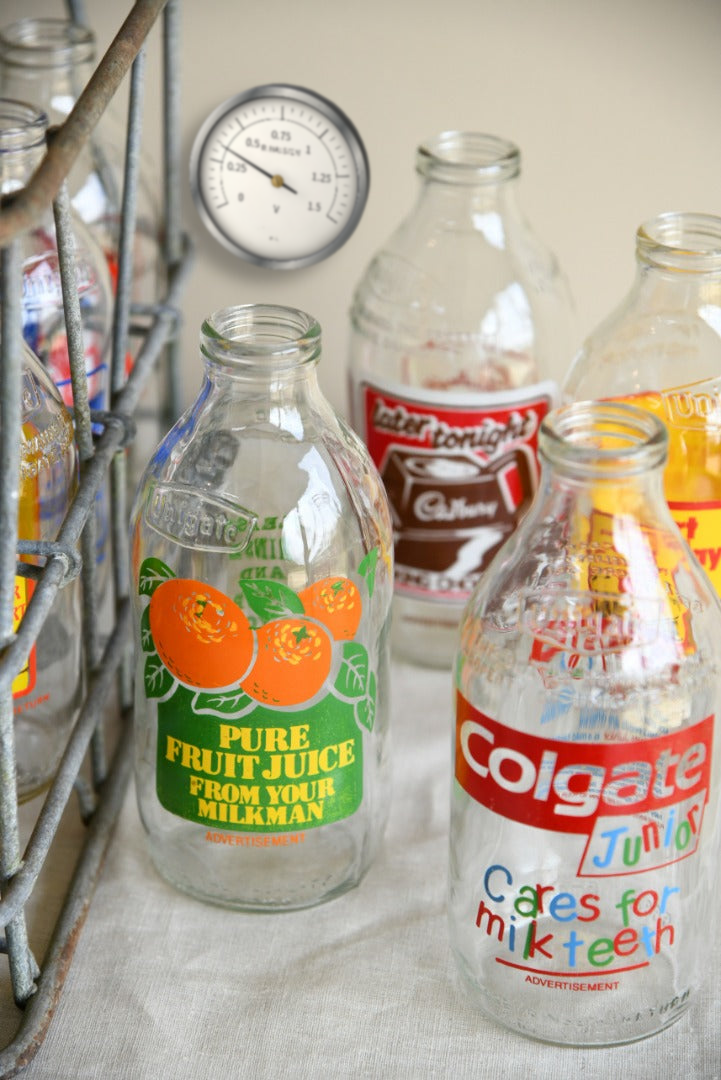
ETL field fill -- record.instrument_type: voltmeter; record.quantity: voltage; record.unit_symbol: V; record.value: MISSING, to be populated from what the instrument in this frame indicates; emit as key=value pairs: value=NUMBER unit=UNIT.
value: value=0.35 unit=V
